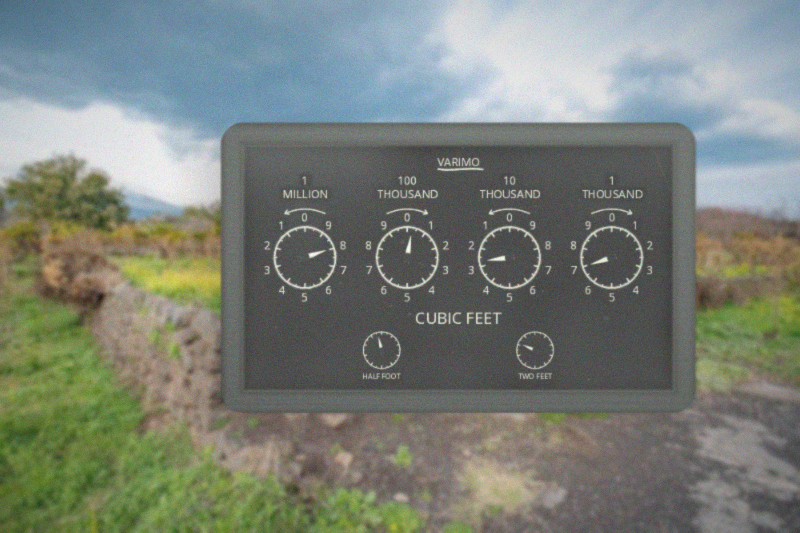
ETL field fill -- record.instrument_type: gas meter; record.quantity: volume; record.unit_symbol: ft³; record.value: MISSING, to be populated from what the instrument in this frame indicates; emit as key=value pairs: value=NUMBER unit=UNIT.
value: value=802700 unit=ft³
